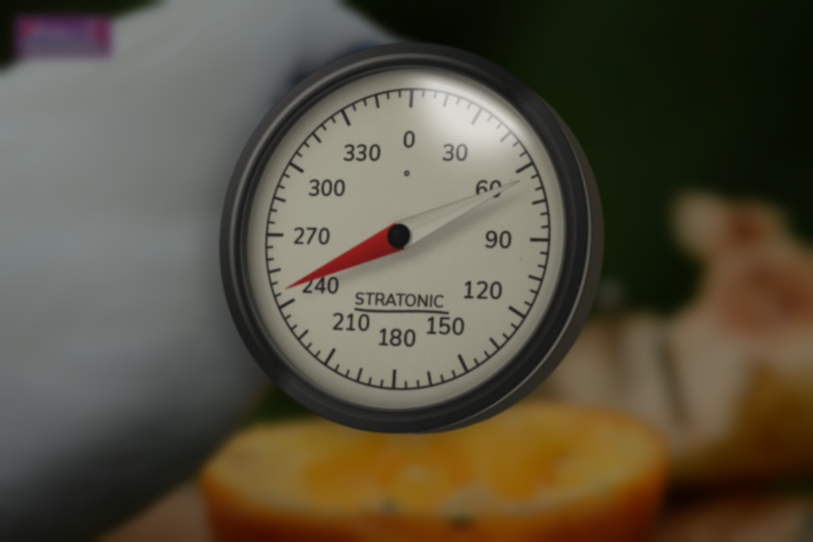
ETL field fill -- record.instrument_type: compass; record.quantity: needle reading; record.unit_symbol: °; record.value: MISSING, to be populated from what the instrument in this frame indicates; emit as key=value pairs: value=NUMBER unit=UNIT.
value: value=245 unit=°
